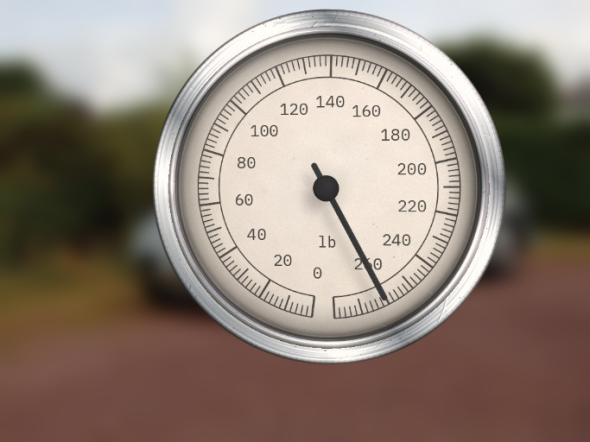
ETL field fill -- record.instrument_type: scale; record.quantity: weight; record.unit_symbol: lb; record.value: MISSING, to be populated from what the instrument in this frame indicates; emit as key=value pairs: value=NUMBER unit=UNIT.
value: value=260 unit=lb
